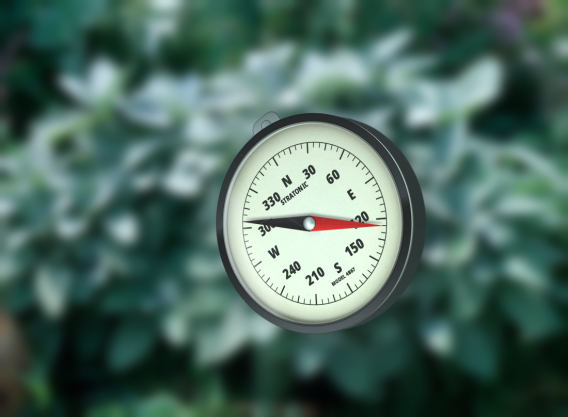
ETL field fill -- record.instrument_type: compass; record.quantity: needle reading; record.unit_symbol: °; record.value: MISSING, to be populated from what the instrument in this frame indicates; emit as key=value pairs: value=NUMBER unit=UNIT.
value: value=125 unit=°
